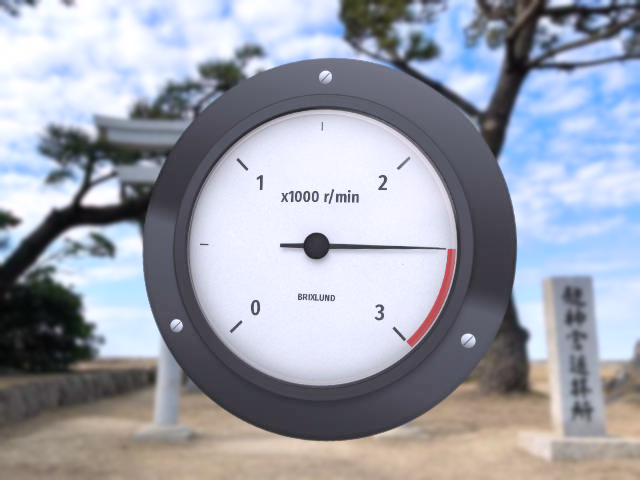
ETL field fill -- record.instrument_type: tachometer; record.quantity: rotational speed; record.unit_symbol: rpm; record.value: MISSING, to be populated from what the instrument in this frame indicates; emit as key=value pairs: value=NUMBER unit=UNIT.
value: value=2500 unit=rpm
